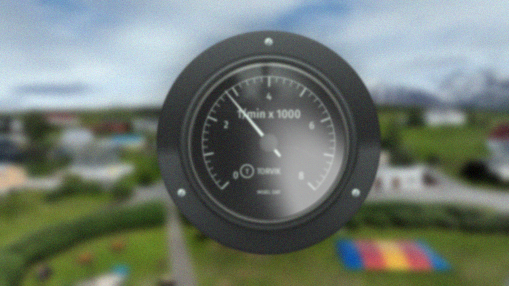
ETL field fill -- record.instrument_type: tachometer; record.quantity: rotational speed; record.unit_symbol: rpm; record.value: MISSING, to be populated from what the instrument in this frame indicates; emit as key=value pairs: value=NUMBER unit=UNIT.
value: value=2800 unit=rpm
